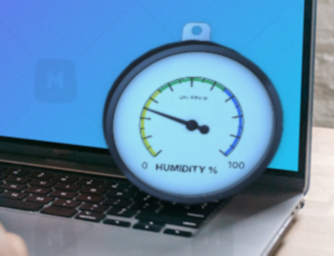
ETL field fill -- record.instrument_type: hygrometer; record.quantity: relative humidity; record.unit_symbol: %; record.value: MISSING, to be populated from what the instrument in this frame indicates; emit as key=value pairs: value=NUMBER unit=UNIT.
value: value=25 unit=%
